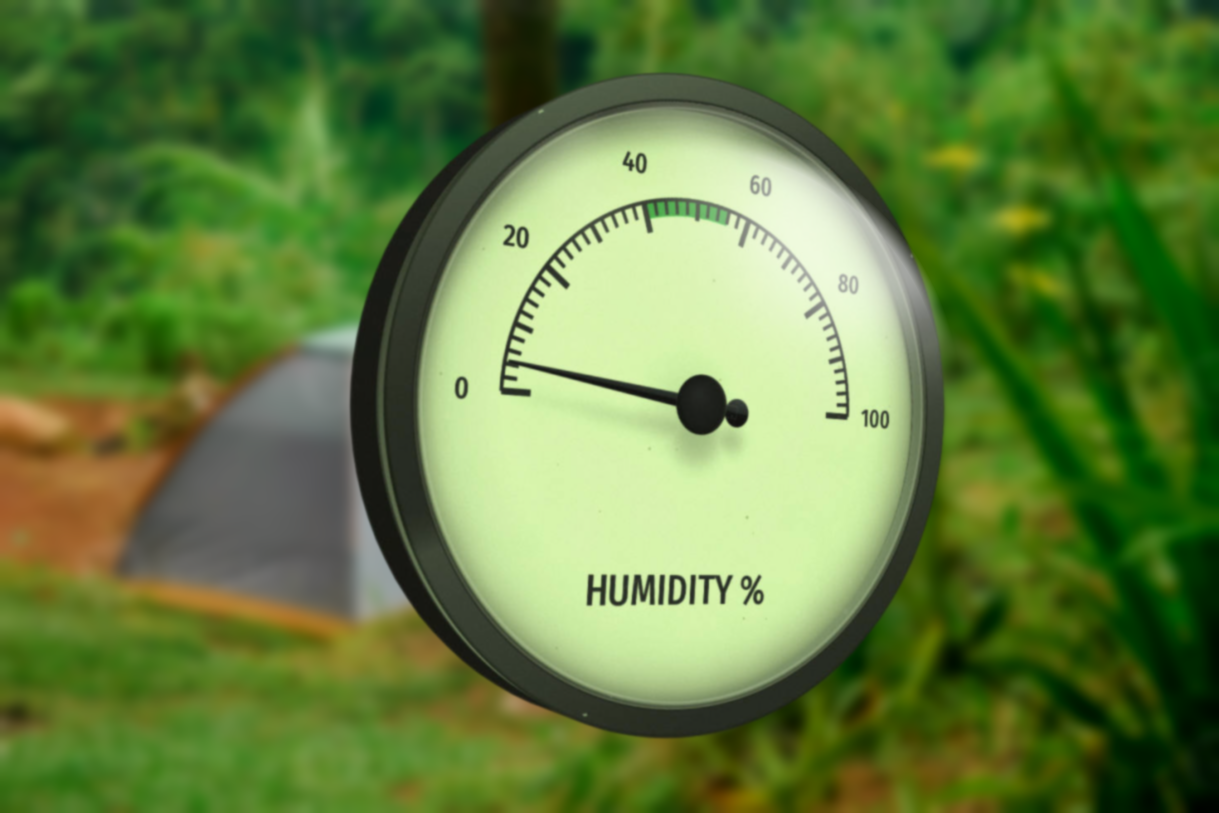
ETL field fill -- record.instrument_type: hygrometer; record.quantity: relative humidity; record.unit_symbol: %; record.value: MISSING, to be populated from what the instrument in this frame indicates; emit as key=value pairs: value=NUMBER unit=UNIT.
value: value=4 unit=%
